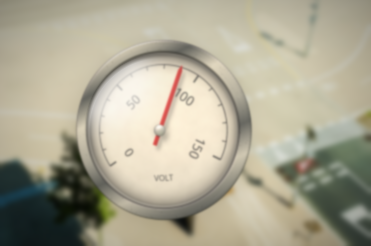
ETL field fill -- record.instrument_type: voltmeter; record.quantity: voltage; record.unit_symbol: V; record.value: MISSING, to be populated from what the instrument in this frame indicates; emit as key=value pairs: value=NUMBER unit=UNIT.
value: value=90 unit=V
